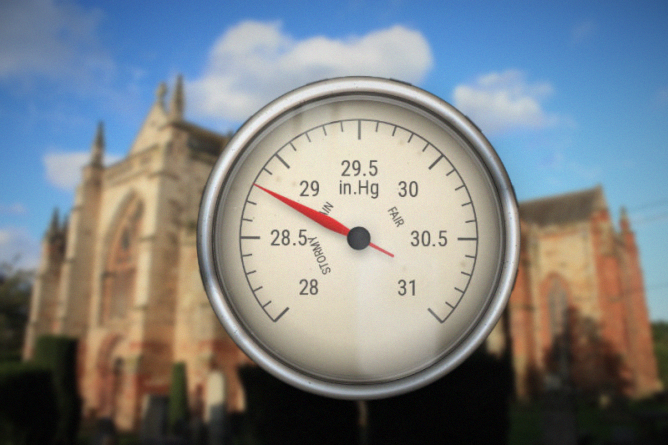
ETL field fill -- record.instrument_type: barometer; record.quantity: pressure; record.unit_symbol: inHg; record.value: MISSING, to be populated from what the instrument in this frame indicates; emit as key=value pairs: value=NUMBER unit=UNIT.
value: value=28.8 unit=inHg
